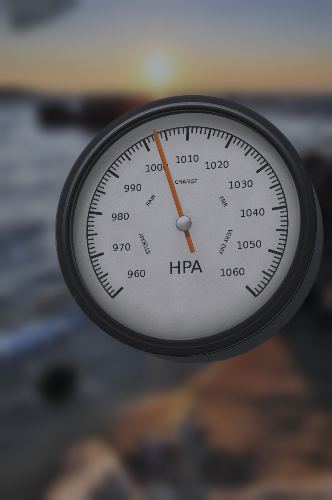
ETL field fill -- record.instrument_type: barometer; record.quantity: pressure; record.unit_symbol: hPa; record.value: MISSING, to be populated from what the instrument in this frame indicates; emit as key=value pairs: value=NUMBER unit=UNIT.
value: value=1003 unit=hPa
